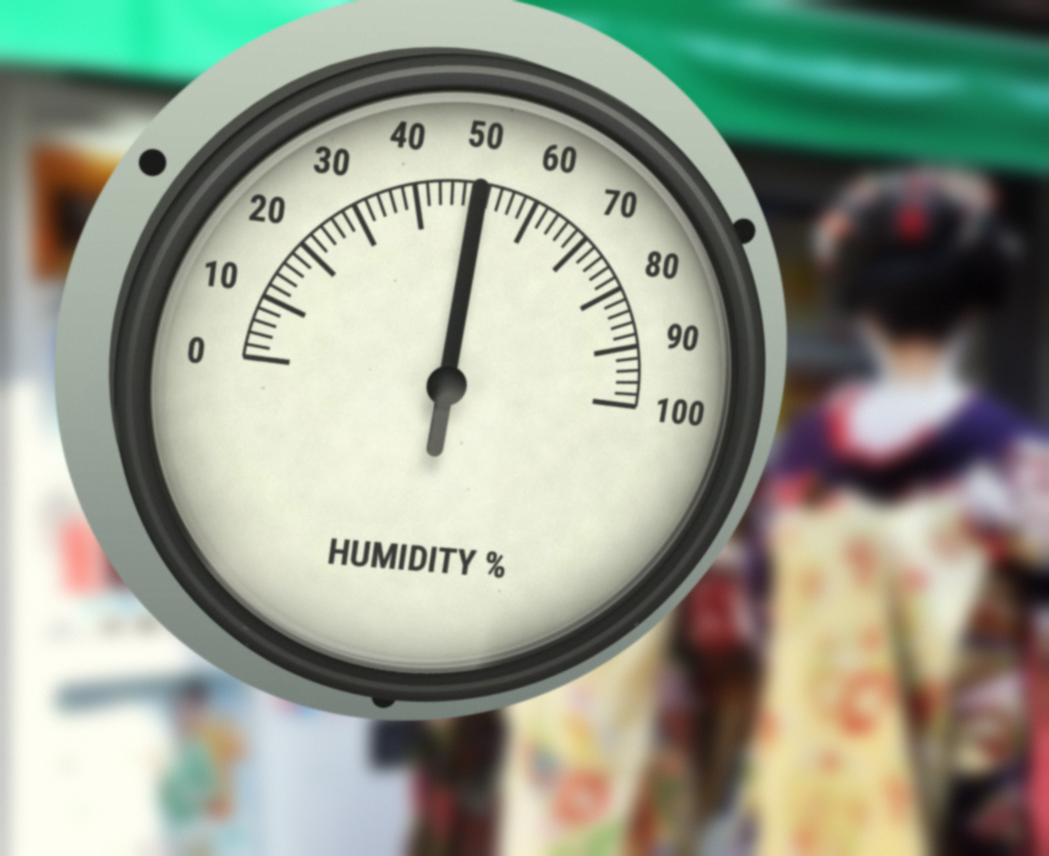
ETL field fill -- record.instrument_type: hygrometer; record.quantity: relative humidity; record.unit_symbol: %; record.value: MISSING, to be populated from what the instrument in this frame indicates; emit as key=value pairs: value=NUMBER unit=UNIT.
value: value=50 unit=%
